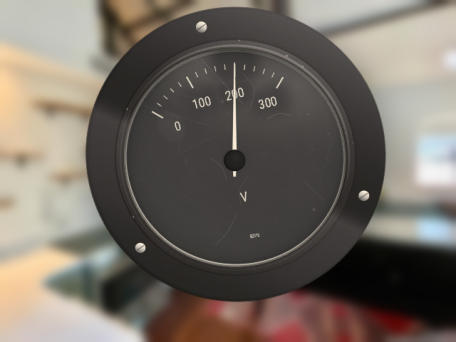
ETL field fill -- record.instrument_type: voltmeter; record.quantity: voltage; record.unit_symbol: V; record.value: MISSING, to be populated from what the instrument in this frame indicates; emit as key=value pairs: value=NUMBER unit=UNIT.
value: value=200 unit=V
